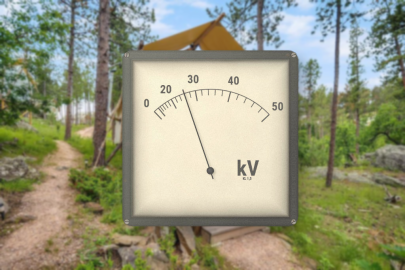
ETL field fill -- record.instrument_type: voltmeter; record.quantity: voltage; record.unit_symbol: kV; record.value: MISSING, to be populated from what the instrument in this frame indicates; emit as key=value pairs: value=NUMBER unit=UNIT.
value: value=26 unit=kV
